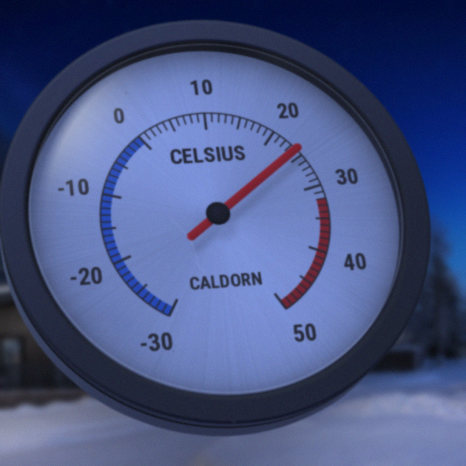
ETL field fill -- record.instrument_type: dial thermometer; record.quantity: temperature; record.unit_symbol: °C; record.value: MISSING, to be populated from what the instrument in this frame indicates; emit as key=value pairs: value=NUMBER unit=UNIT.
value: value=24 unit=°C
